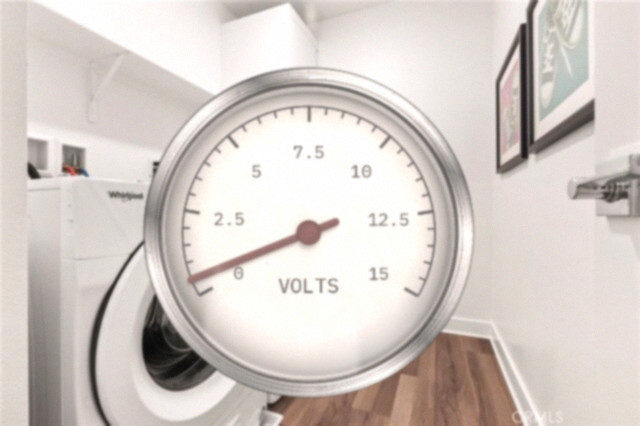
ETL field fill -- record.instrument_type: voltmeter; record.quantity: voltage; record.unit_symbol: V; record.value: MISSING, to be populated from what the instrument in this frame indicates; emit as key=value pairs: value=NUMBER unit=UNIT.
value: value=0.5 unit=V
